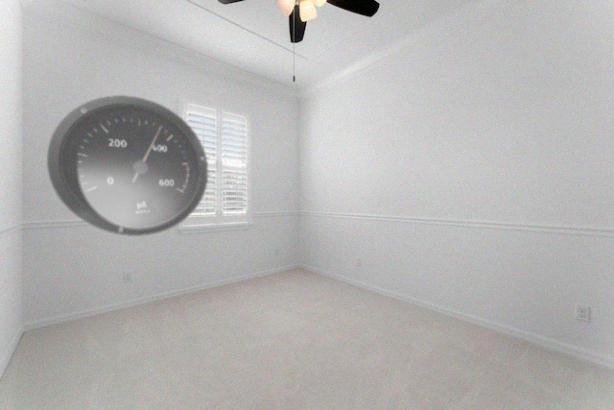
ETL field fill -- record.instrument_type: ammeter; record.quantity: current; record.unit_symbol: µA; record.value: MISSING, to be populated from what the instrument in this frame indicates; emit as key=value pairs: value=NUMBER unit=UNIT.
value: value=360 unit=µA
